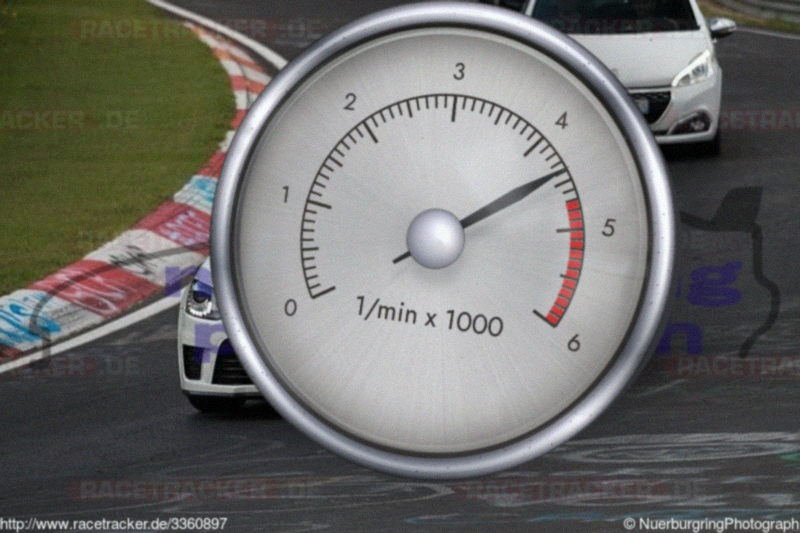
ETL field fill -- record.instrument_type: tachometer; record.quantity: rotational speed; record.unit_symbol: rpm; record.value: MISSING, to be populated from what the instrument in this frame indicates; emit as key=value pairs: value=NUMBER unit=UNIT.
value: value=4400 unit=rpm
